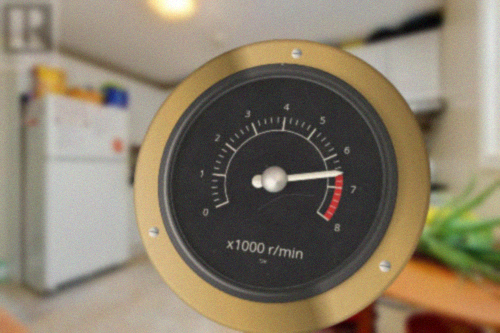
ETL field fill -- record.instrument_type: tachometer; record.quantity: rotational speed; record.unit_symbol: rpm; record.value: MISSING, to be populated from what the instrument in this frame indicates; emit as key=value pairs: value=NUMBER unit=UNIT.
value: value=6600 unit=rpm
